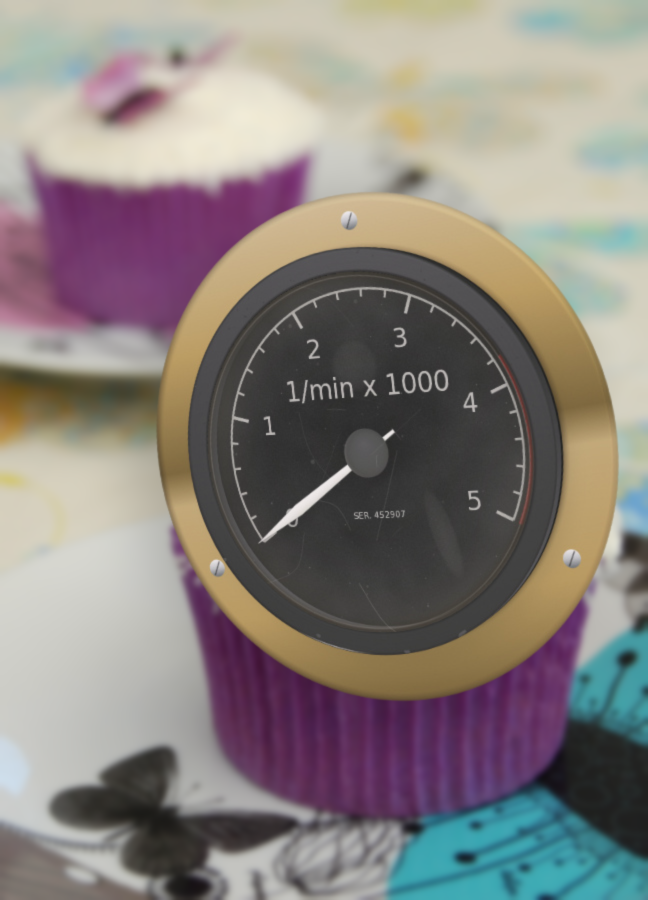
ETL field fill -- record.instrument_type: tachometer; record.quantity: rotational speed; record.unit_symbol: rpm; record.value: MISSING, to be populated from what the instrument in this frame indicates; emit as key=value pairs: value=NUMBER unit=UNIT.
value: value=0 unit=rpm
